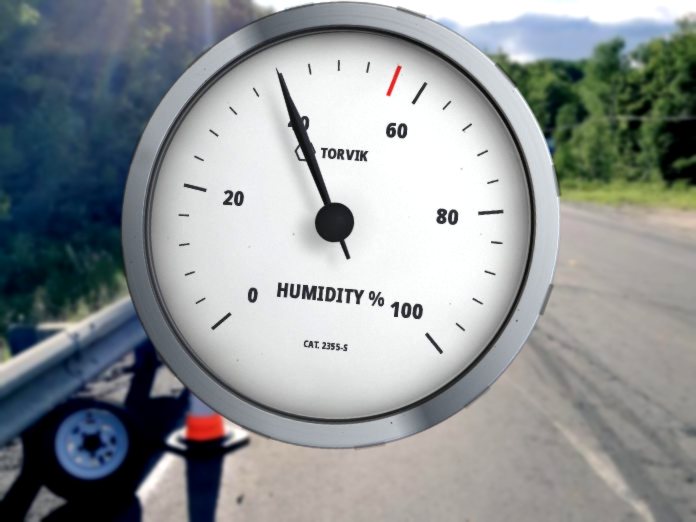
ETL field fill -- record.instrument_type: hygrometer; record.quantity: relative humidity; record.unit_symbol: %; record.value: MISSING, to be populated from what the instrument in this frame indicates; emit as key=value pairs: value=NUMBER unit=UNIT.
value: value=40 unit=%
